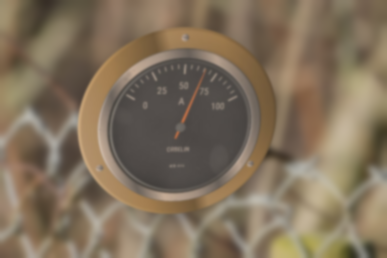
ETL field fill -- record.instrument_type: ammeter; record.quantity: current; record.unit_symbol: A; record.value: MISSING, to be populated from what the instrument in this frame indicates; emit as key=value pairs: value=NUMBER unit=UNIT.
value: value=65 unit=A
